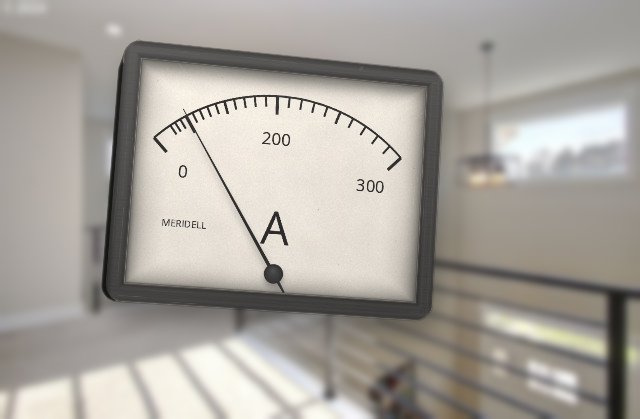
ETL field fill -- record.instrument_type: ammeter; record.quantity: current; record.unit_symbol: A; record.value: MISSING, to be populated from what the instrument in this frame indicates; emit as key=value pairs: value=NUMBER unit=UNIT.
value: value=100 unit=A
